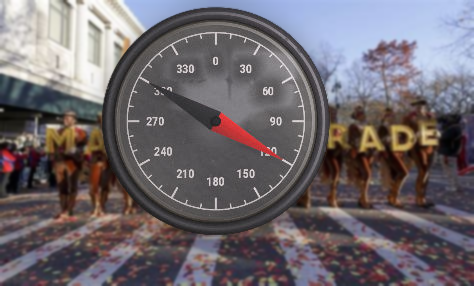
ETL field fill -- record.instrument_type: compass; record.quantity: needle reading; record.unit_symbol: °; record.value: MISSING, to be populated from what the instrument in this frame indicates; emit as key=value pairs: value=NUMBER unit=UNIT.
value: value=120 unit=°
